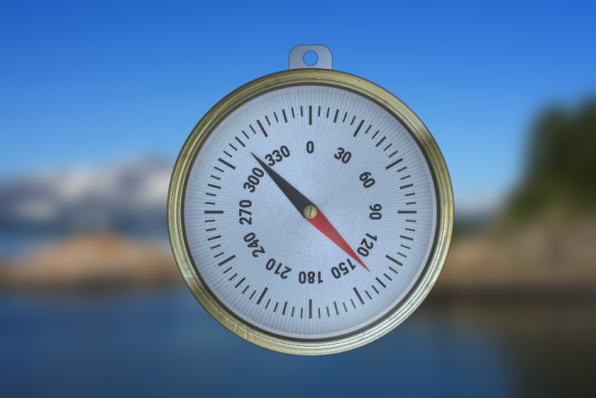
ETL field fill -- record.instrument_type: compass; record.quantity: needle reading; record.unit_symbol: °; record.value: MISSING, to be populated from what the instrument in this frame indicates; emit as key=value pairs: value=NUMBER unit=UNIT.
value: value=135 unit=°
